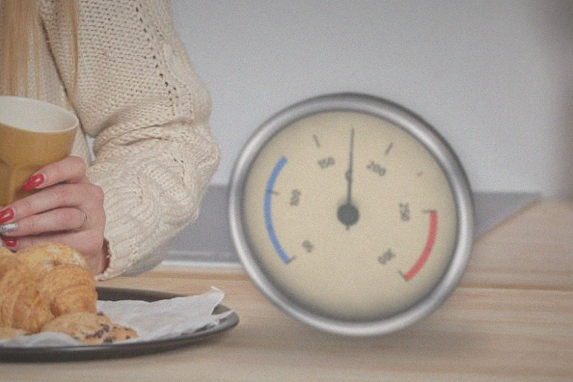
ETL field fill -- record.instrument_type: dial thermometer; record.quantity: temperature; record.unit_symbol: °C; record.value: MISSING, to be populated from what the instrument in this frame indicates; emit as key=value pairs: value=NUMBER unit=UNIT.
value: value=175 unit=°C
